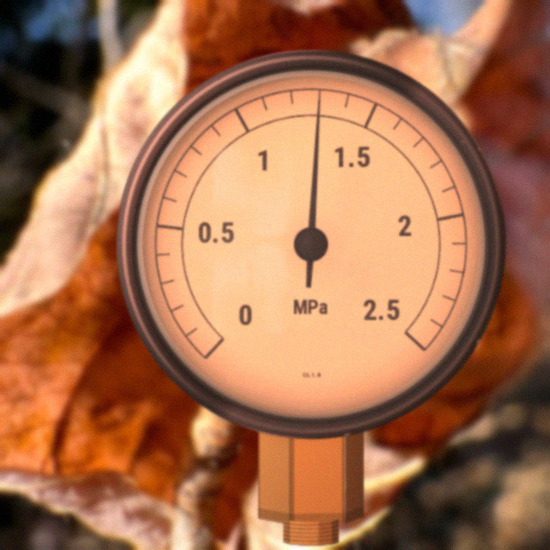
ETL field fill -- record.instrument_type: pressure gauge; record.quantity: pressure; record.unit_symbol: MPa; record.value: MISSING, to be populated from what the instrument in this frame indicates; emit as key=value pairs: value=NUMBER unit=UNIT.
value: value=1.3 unit=MPa
